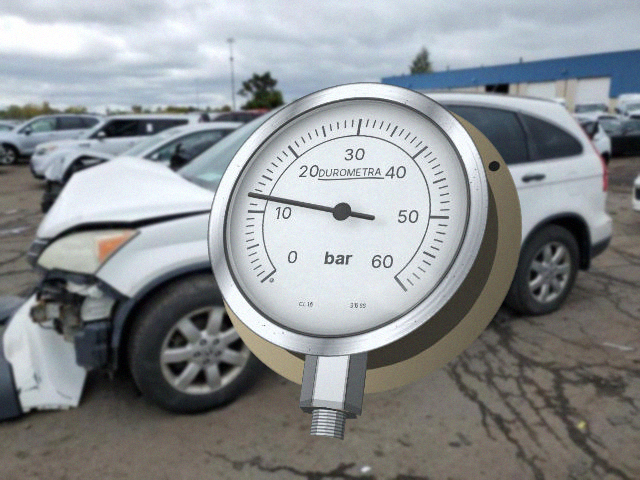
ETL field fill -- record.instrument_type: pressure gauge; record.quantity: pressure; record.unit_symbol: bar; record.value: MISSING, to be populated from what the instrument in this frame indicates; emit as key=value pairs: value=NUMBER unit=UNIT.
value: value=12 unit=bar
